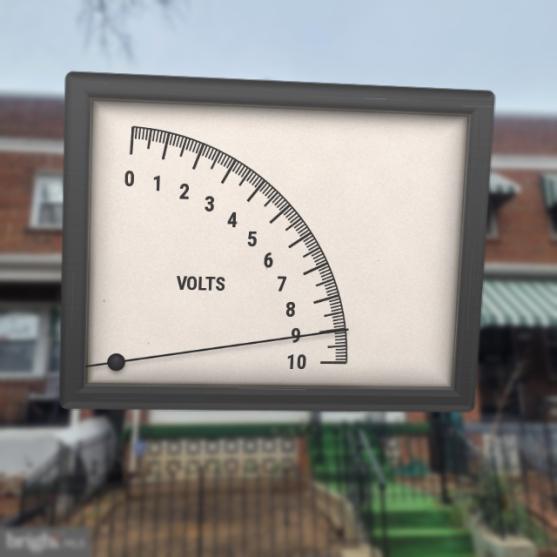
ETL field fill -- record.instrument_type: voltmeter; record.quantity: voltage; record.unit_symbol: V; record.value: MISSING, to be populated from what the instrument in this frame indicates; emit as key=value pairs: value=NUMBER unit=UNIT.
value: value=9 unit=V
